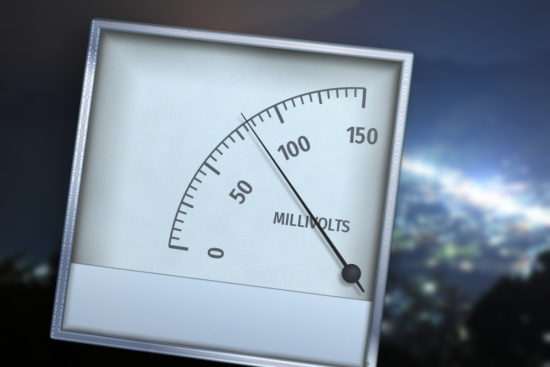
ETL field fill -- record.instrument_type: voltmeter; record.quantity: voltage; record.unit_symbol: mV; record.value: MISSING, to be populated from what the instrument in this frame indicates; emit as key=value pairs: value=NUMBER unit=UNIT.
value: value=82.5 unit=mV
